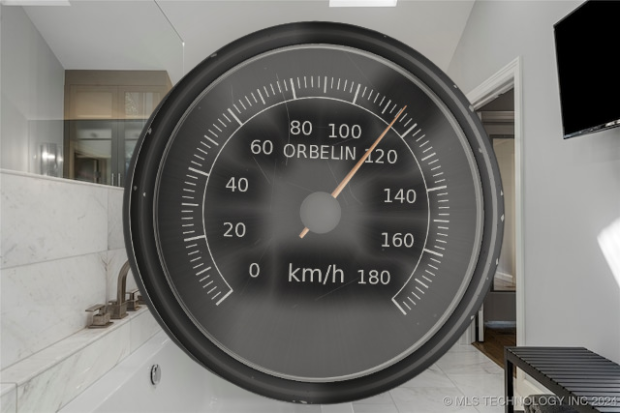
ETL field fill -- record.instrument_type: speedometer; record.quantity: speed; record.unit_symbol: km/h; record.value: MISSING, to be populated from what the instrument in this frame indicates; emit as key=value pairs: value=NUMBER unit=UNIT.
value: value=114 unit=km/h
